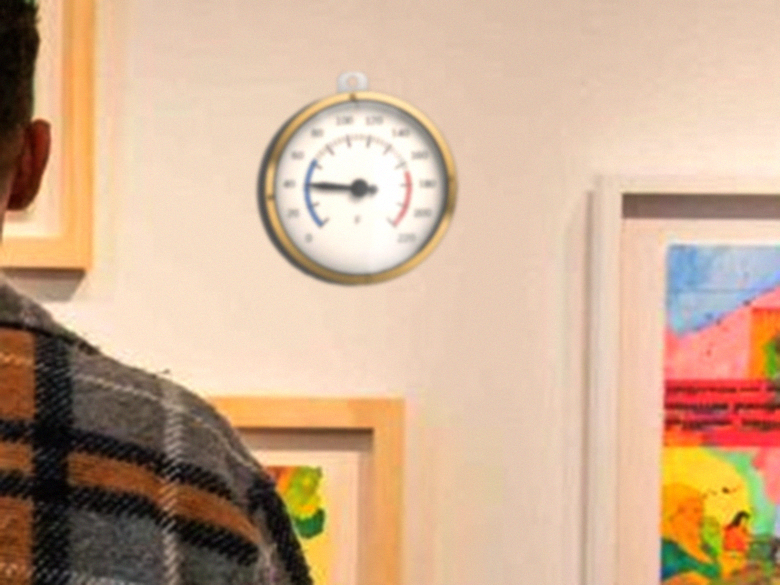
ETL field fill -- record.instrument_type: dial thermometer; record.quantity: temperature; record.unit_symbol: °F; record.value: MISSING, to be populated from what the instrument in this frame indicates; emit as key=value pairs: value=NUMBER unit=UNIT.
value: value=40 unit=°F
